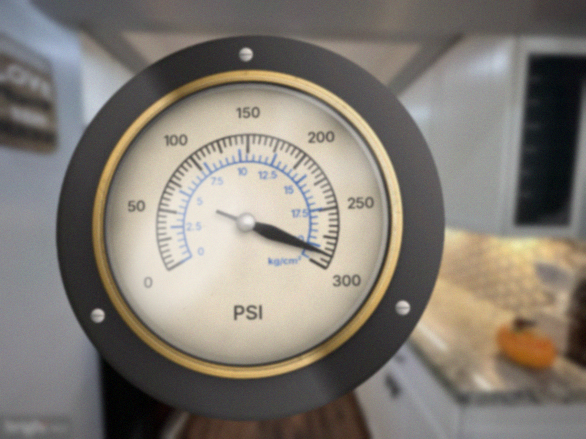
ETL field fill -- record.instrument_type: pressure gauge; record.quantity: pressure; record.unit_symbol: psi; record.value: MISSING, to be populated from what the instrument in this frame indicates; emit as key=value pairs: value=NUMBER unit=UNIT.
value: value=290 unit=psi
